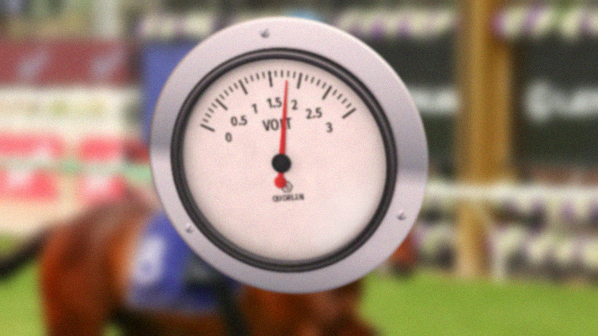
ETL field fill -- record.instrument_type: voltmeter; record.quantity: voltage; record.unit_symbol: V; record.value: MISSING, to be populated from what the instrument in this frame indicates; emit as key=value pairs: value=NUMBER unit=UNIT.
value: value=1.8 unit=V
